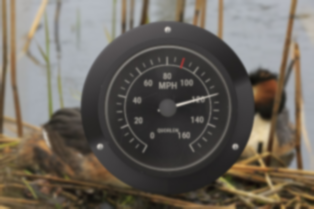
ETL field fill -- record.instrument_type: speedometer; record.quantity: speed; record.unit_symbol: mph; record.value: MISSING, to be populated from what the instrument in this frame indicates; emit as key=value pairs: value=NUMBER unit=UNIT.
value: value=120 unit=mph
